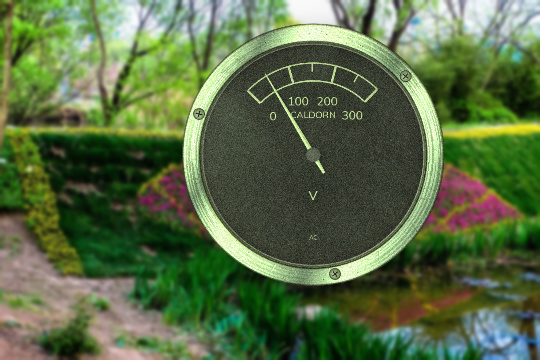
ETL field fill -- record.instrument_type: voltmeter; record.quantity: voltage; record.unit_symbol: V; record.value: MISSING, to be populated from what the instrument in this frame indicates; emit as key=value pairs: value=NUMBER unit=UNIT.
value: value=50 unit=V
